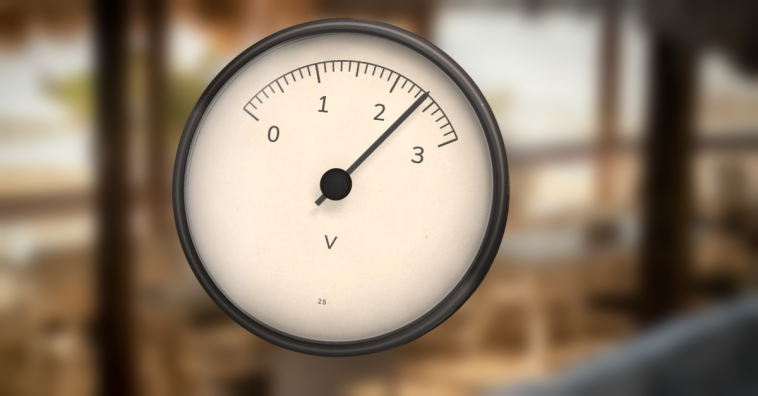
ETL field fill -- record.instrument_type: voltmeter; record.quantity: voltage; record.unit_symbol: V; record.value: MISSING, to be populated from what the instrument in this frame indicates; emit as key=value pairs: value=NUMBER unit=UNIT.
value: value=2.4 unit=V
